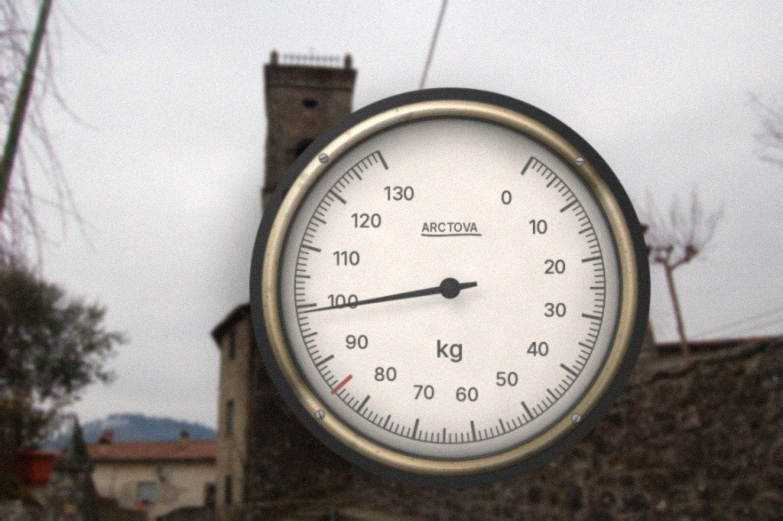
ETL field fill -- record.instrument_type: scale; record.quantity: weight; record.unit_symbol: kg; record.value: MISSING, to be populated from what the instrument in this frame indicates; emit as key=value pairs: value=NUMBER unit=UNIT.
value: value=99 unit=kg
